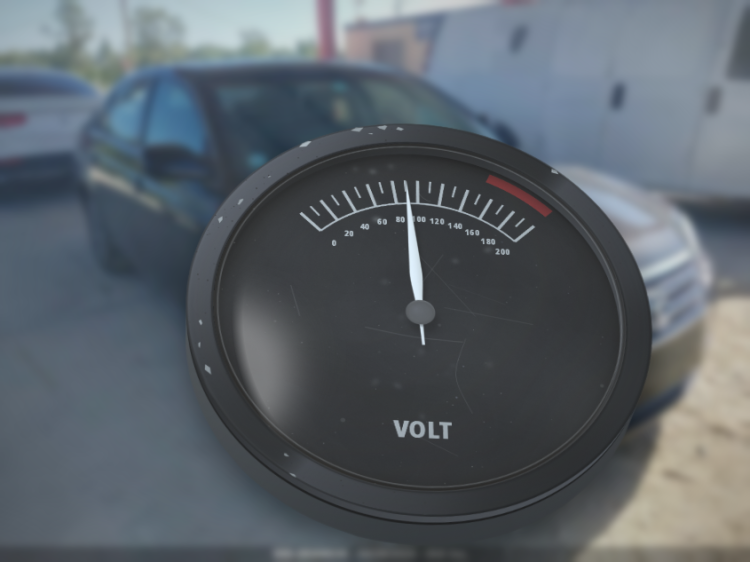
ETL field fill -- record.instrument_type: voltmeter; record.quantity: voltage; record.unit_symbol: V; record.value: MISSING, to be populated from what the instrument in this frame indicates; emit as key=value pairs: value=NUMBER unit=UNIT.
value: value=90 unit=V
